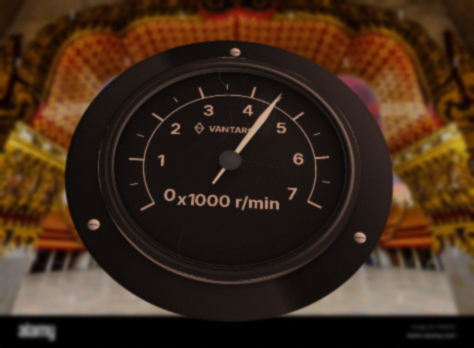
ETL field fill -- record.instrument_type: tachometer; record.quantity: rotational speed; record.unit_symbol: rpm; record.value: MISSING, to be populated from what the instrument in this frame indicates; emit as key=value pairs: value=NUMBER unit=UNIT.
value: value=4500 unit=rpm
